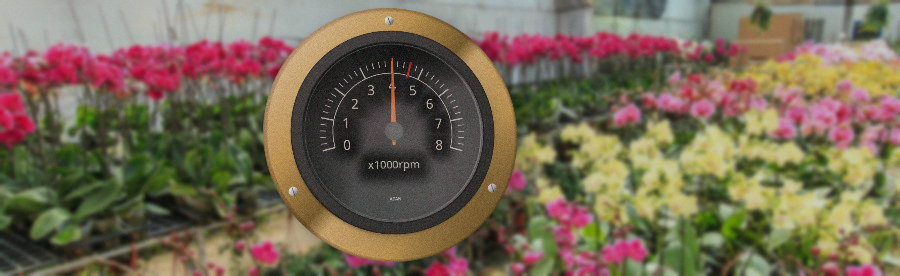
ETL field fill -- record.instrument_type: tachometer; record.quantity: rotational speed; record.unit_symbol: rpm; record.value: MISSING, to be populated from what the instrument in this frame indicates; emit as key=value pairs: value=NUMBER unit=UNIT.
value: value=4000 unit=rpm
